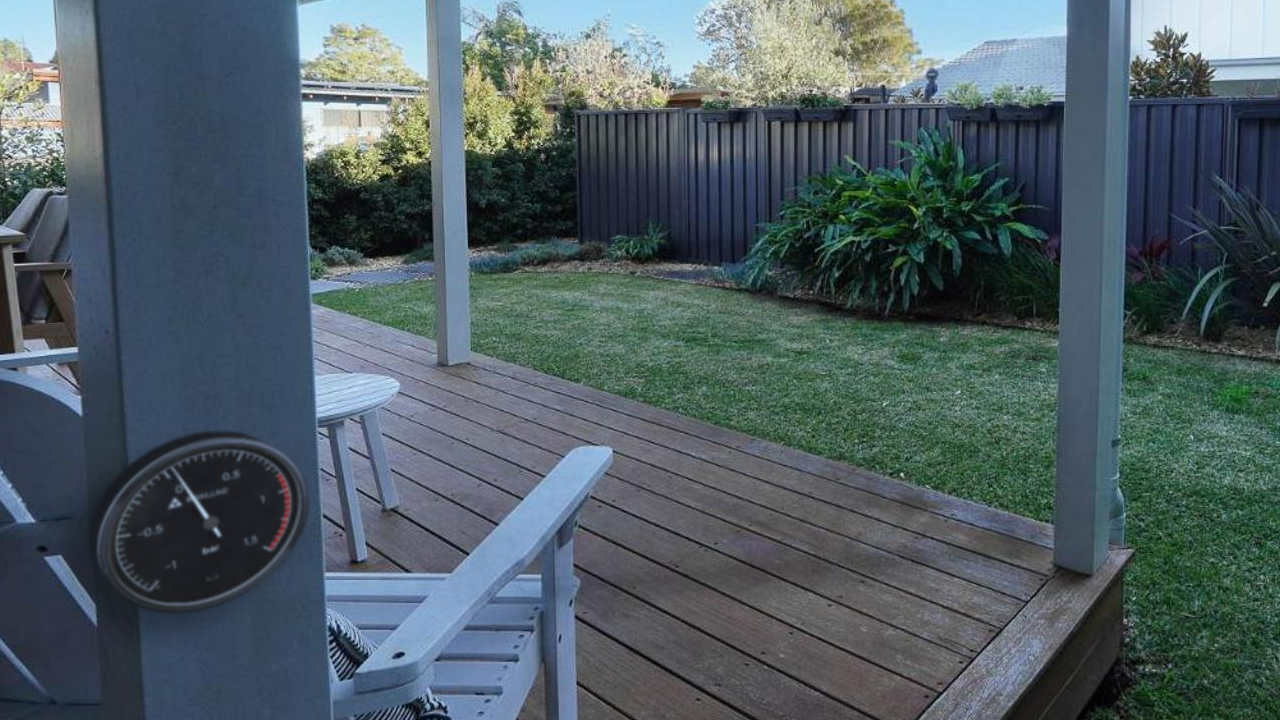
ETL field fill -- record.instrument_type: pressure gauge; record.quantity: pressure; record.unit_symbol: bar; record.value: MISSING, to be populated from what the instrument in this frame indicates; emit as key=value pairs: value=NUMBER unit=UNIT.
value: value=0.05 unit=bar
